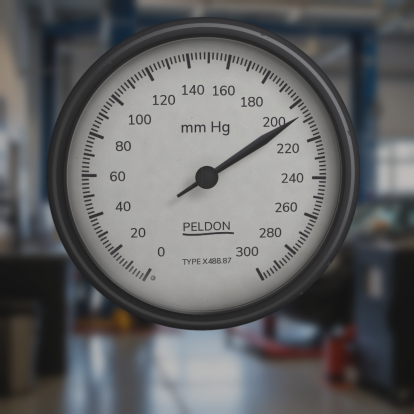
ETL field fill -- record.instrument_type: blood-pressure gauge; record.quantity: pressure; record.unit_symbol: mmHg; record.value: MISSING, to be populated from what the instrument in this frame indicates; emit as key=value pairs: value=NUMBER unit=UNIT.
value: value=206 unit=mmHg
